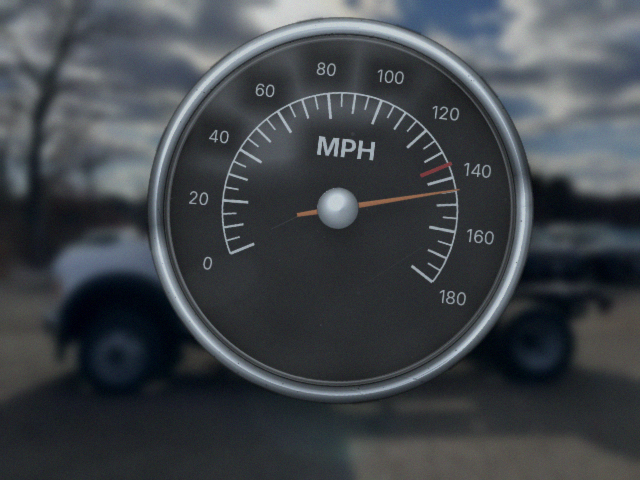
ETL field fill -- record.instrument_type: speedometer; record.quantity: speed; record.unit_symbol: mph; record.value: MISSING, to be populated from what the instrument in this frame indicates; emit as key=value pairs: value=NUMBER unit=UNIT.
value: value=145 unit=mph
